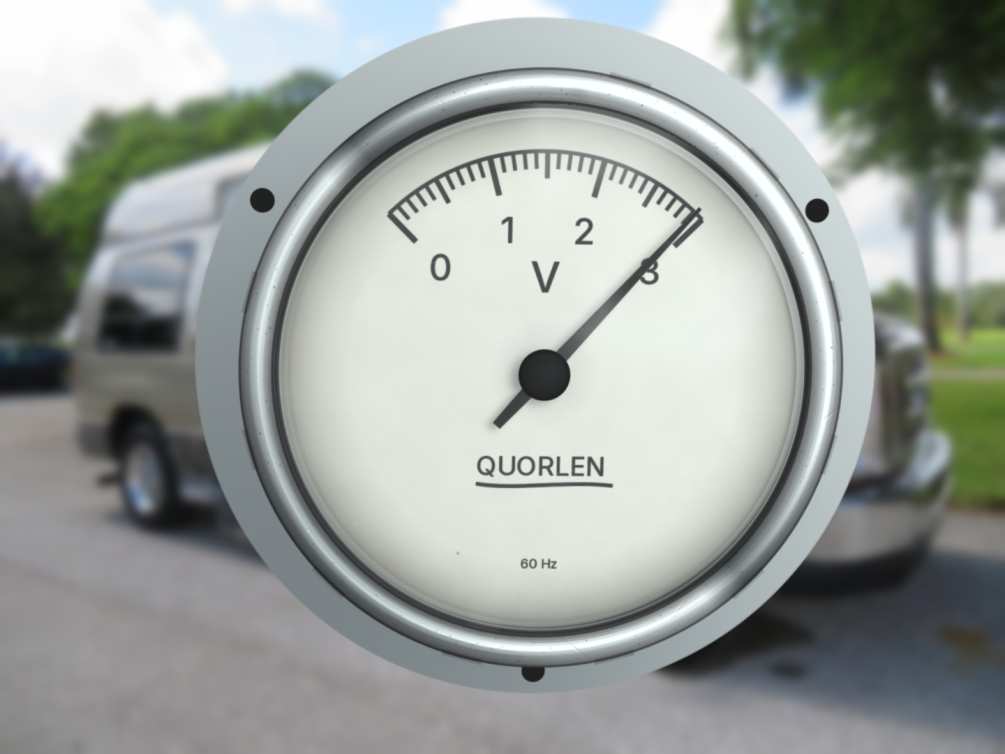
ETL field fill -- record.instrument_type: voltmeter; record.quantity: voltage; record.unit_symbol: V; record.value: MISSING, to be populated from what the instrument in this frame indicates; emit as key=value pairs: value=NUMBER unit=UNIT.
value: value=2.9 unit=V
